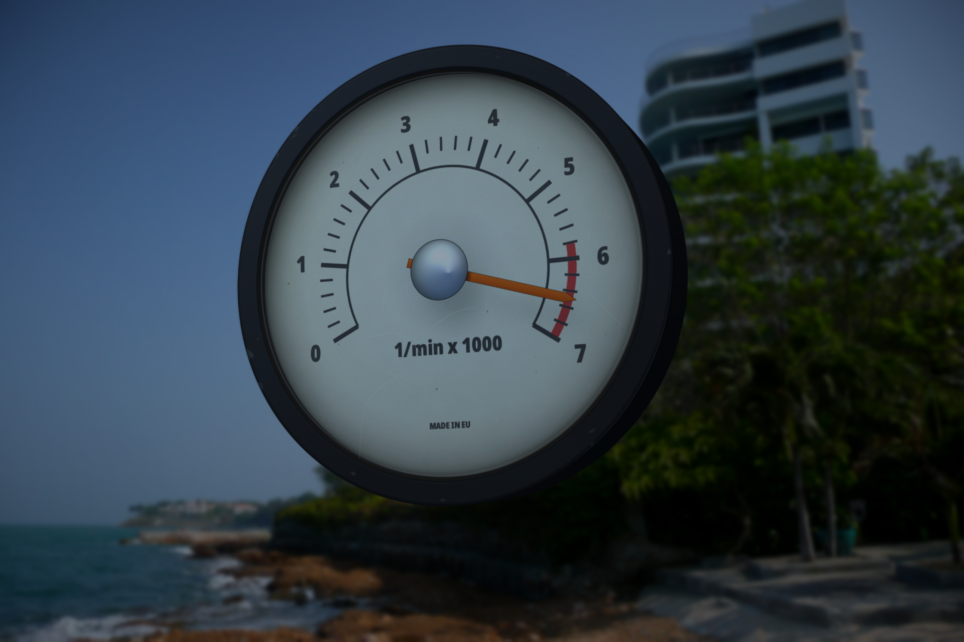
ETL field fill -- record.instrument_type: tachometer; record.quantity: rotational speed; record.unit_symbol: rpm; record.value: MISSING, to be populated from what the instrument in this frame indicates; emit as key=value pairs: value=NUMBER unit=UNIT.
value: value=6500 unit=rpm
